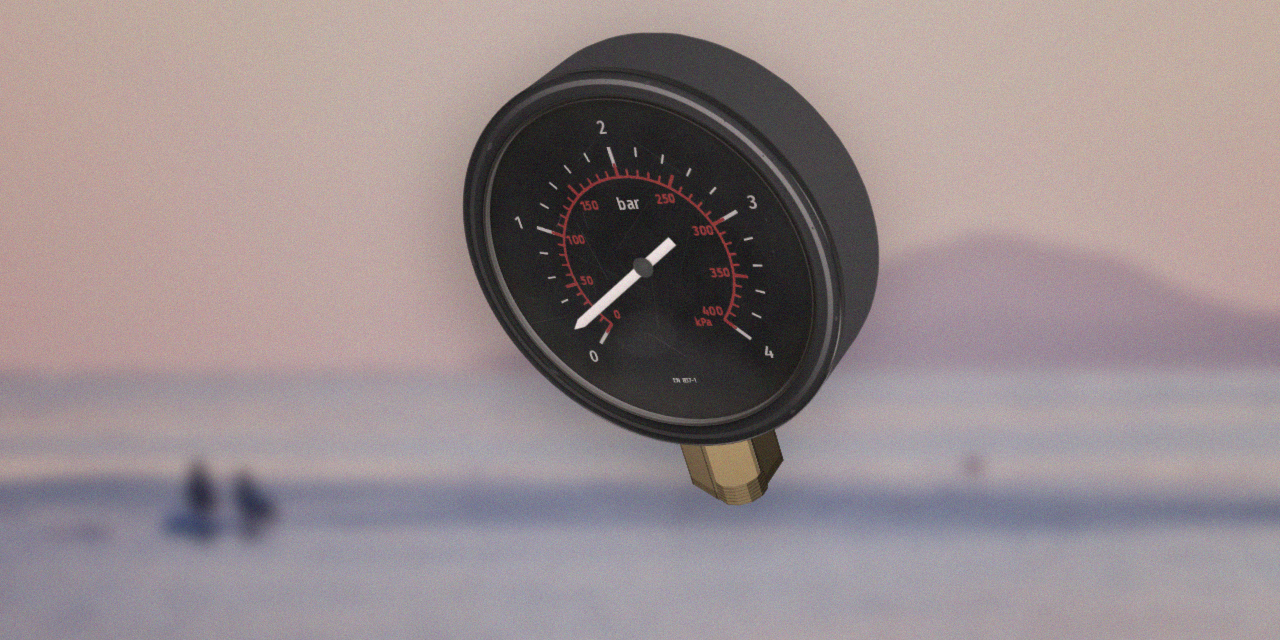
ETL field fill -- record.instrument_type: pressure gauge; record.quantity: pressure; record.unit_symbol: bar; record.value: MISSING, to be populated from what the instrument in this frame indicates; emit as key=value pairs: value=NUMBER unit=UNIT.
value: value=0.2 unit=bar
